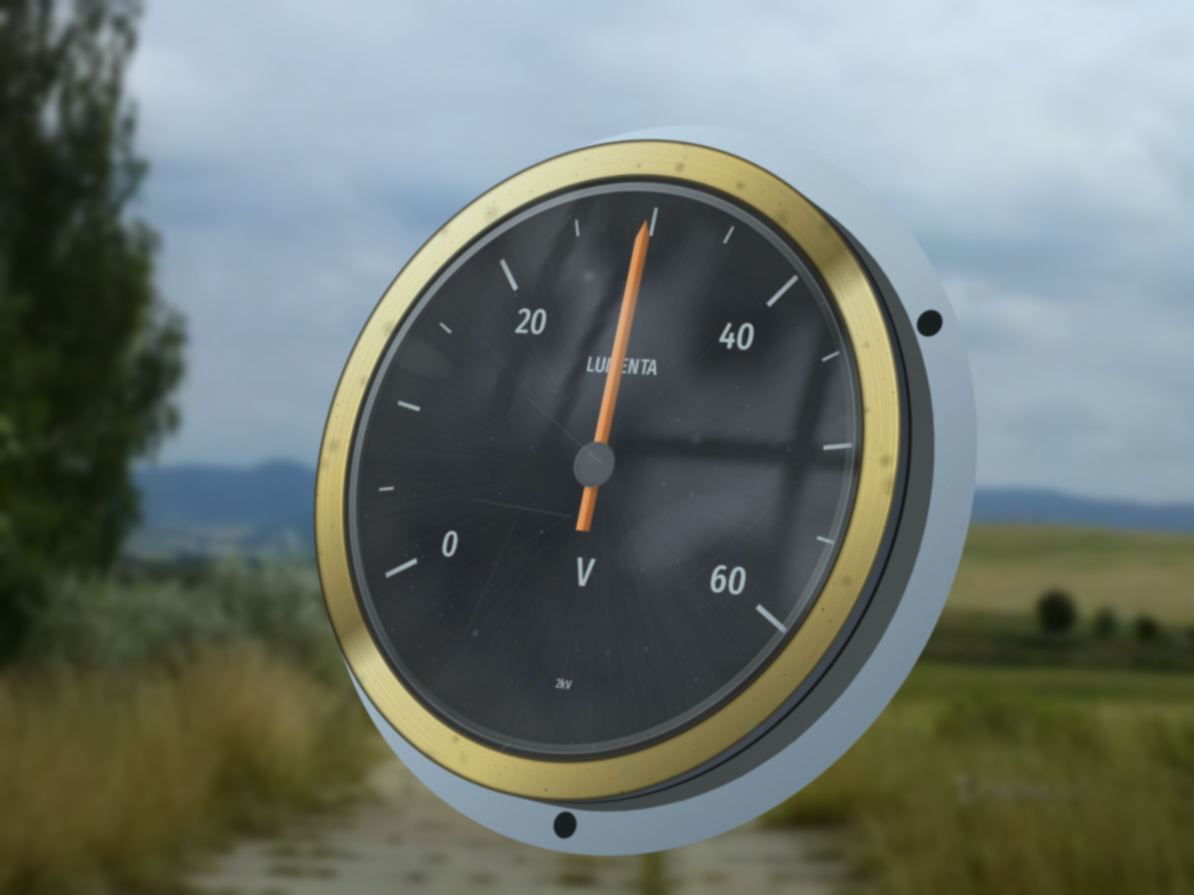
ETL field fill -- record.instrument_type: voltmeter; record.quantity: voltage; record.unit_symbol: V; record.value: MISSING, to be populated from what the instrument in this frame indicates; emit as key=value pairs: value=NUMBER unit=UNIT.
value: value=30 unit=V
